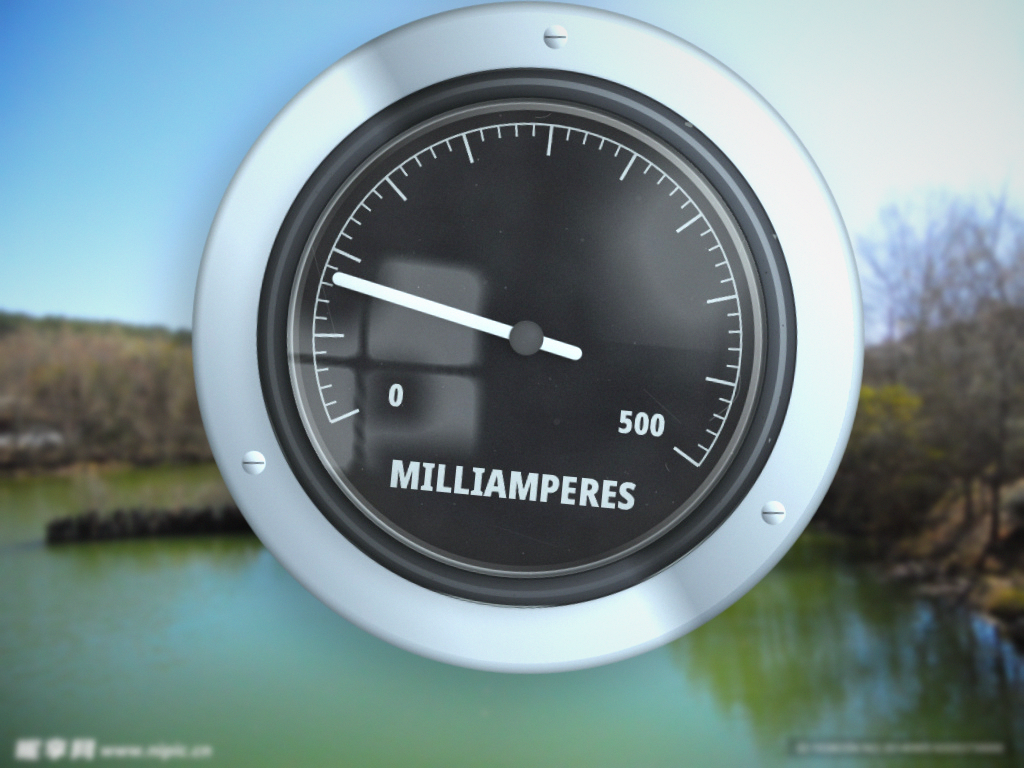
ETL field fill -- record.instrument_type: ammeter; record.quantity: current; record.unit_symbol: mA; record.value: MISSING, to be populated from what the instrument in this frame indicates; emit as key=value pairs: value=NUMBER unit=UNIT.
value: value=85 unit=mA
